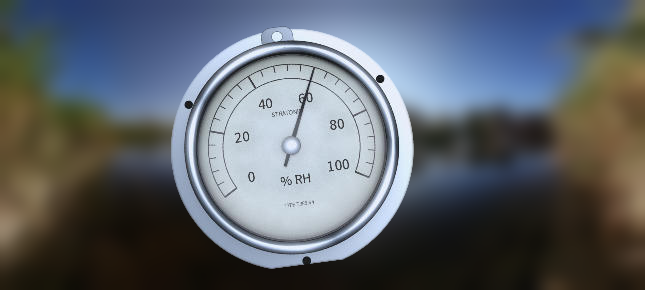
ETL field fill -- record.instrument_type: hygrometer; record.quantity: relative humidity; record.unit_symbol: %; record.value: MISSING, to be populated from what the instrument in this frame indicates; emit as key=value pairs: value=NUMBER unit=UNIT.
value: value=60 unit=%
